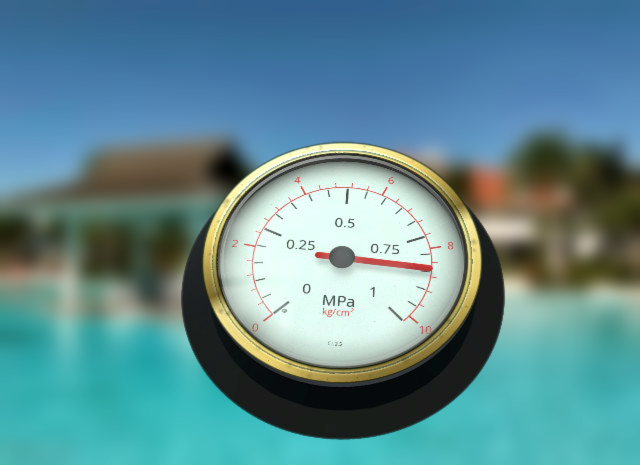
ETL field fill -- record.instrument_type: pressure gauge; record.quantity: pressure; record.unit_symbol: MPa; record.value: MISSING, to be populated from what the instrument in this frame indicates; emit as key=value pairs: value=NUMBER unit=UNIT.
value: value=0.85 unit=MPa
